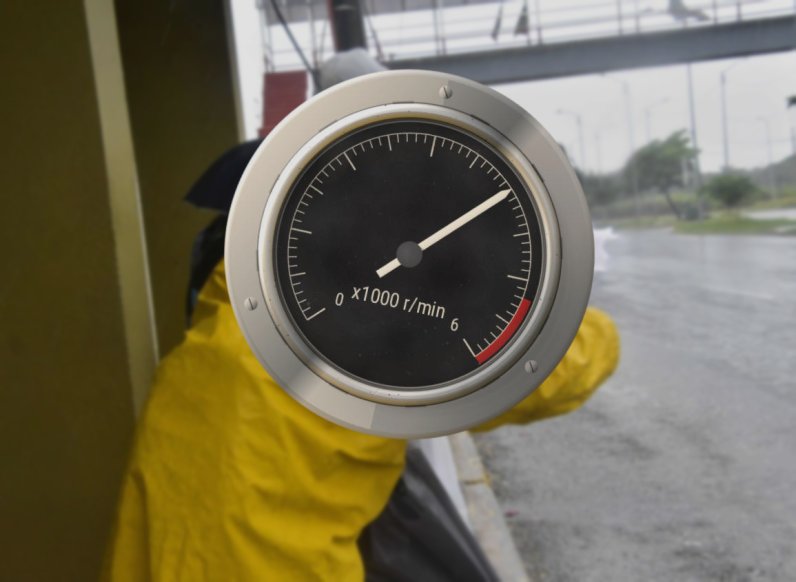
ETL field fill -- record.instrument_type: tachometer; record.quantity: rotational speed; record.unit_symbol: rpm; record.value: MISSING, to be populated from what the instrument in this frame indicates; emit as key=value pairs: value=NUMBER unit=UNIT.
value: value=4000 unit=rpm
